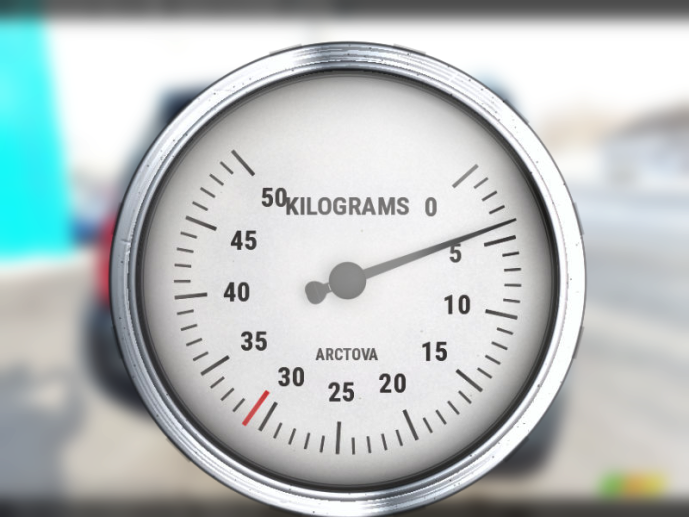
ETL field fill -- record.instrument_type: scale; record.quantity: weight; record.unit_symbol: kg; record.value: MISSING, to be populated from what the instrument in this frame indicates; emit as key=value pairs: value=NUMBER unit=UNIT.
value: value=4 unit=kg
